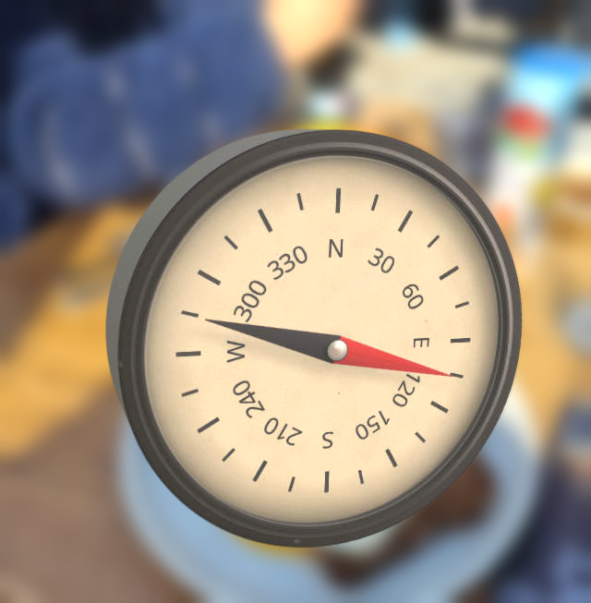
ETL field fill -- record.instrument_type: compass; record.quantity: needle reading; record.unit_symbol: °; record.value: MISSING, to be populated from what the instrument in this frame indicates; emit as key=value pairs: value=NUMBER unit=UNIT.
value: value=105 unit=°
